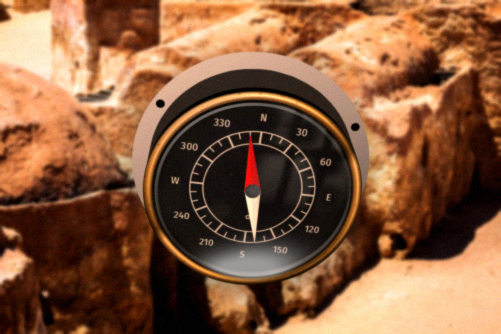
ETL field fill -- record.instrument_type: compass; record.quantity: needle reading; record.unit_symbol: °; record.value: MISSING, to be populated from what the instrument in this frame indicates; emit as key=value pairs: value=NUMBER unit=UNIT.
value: value=350 unit=°
